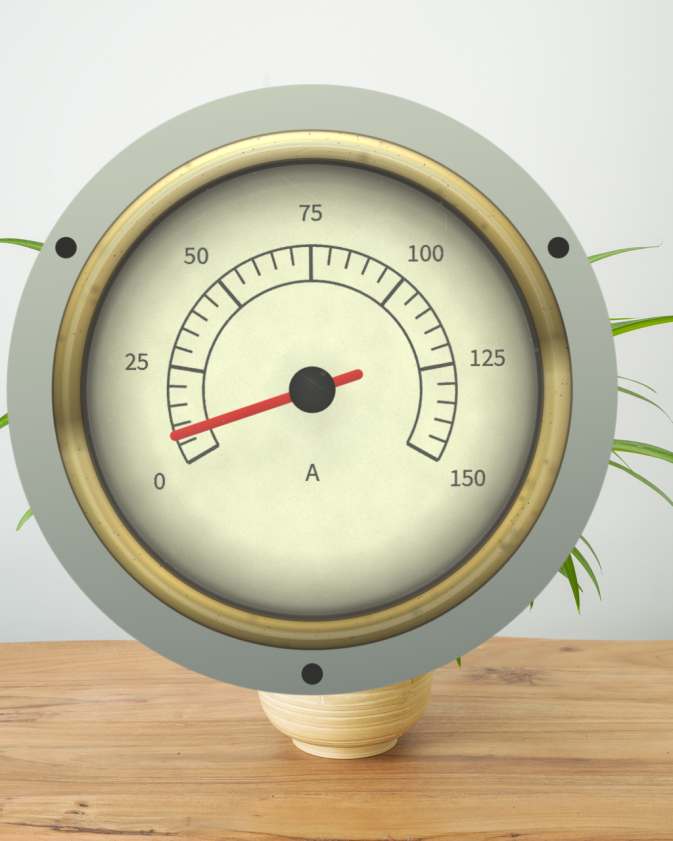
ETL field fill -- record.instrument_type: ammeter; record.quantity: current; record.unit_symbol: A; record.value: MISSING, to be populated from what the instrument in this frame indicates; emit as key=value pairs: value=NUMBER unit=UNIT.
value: value=7.5 unit=A
